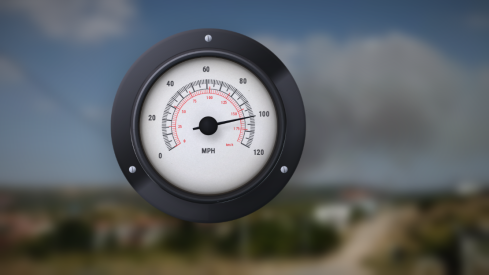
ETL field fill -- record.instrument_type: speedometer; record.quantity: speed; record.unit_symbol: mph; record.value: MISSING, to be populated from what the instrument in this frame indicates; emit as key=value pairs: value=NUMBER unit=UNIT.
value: value=100 unit=mph
